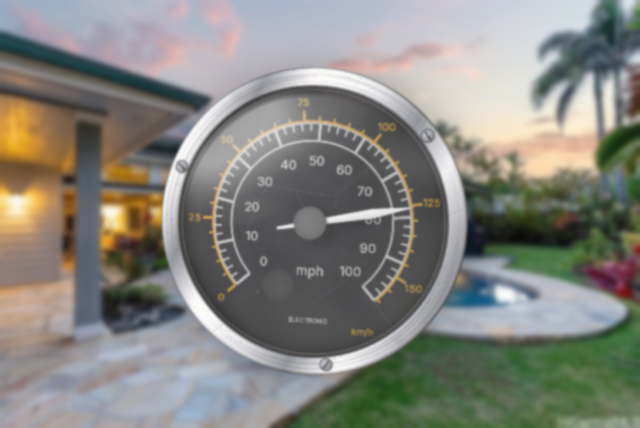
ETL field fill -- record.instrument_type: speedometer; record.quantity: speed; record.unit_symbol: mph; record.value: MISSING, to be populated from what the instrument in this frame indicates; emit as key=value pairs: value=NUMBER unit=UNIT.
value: value=78 unit=mph
